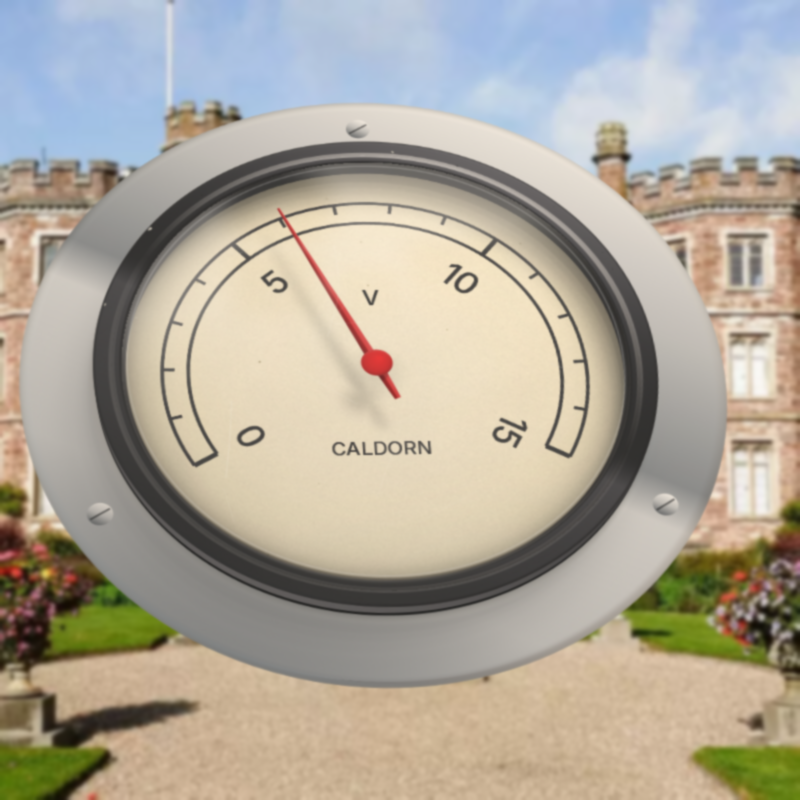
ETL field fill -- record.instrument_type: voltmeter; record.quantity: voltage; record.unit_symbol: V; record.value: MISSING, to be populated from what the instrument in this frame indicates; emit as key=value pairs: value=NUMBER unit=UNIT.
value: value=6 unit=V
